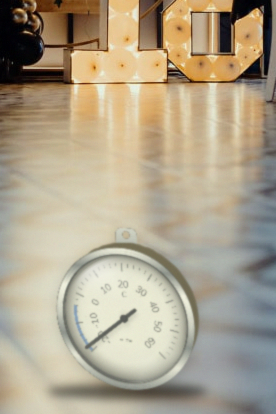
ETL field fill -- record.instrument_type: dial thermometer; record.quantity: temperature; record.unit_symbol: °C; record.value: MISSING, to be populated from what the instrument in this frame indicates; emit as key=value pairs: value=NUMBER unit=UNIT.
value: value=-18 unit=°C
